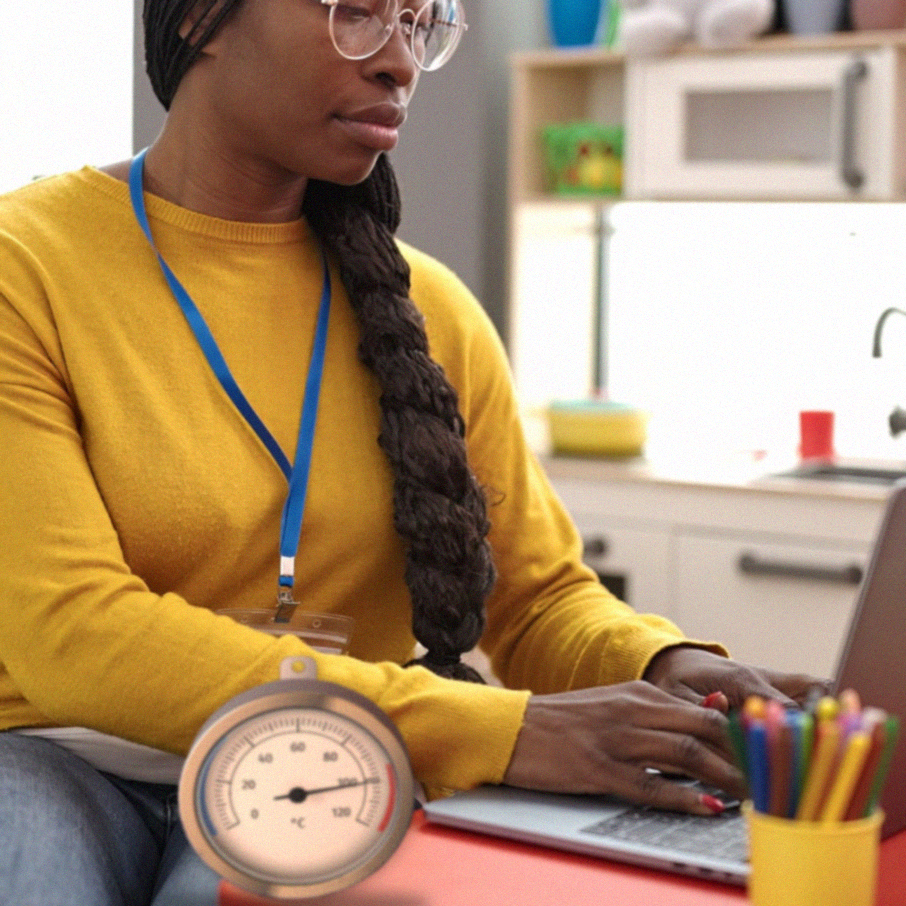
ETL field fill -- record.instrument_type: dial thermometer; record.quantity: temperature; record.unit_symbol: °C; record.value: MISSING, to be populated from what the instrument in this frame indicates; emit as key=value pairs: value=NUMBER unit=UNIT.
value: value=100 unit=°C
